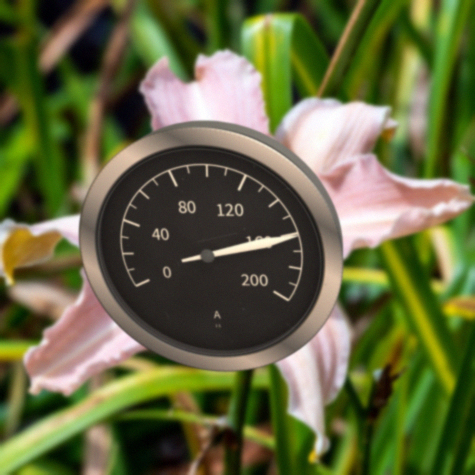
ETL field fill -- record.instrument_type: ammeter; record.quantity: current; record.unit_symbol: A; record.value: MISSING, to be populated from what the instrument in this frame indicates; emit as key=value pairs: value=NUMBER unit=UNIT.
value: value=160 unit=A
